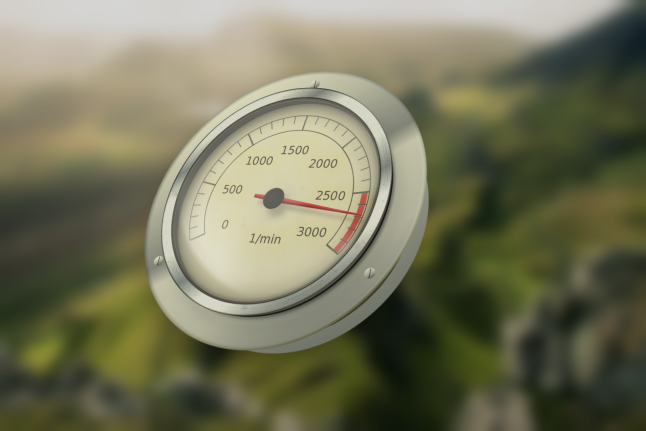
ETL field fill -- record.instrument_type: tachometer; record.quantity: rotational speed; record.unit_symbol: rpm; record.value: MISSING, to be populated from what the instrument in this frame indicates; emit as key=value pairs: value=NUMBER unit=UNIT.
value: value=2700 unit=rpm
